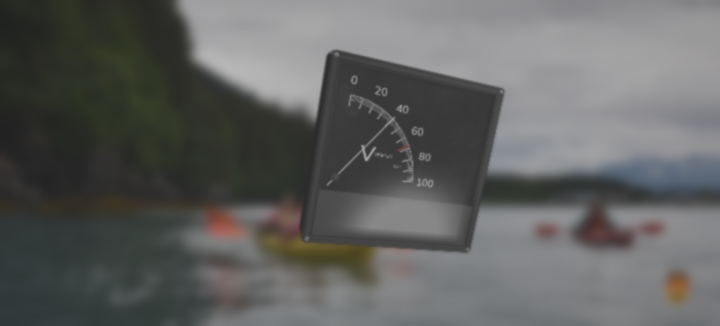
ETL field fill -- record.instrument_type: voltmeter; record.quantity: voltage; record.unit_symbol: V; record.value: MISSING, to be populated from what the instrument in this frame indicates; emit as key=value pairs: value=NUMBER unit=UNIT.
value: value=40 unit=V
